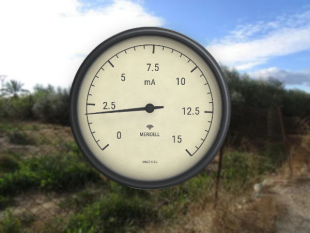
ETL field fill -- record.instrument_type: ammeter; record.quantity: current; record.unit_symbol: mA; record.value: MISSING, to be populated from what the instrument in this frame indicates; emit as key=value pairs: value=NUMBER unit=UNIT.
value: value=2 unit=mA
